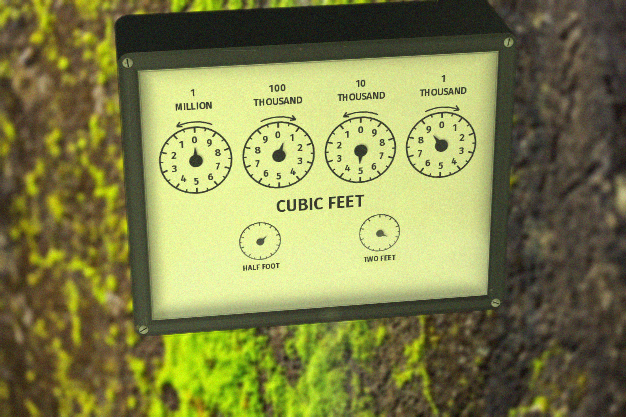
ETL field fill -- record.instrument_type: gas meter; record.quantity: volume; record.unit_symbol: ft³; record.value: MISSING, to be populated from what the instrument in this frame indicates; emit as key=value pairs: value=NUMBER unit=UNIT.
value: value=4900 unit=ft³
